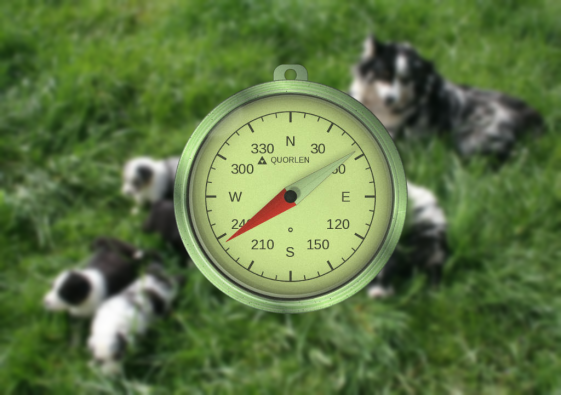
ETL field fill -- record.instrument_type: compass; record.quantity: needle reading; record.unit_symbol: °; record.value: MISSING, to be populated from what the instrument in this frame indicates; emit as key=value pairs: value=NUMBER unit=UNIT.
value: value=235 unit=°
